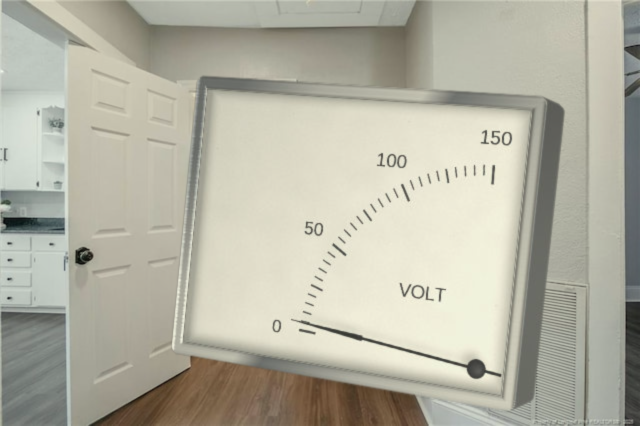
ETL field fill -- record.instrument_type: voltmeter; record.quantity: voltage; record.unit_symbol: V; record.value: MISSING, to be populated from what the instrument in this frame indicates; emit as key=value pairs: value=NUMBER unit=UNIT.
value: value=5 unit=V
